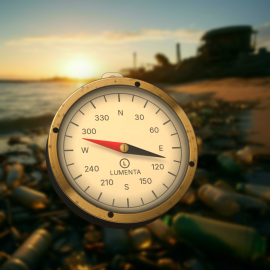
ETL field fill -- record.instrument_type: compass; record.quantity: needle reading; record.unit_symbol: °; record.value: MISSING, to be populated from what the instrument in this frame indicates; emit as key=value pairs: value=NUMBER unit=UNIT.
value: value=285 unit=°
